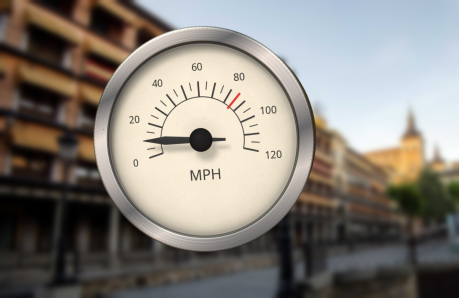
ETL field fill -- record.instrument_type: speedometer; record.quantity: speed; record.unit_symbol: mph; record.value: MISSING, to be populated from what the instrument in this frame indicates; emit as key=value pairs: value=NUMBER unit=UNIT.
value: value=10 unit=mph
